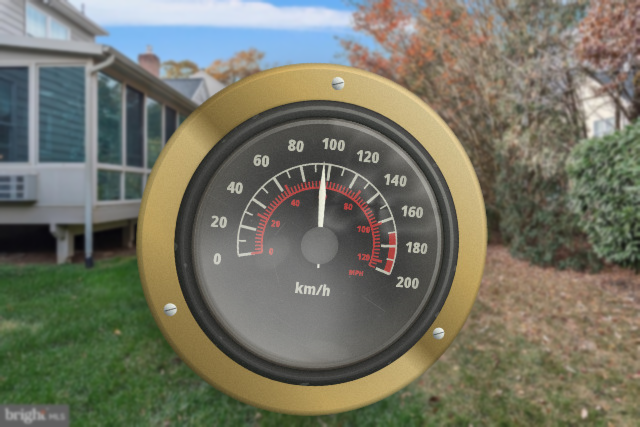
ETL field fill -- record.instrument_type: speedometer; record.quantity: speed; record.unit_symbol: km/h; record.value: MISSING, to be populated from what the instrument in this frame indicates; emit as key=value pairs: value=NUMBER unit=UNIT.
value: value=95 unit=km/h
